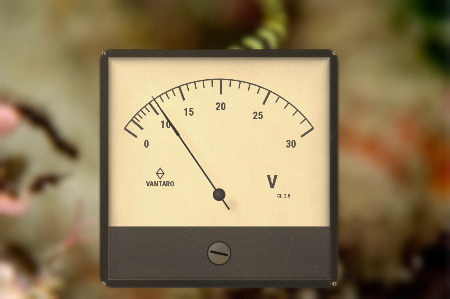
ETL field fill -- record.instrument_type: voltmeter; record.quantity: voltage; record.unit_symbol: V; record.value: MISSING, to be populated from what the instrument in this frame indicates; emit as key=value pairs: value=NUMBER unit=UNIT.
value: value=11 unit=V
